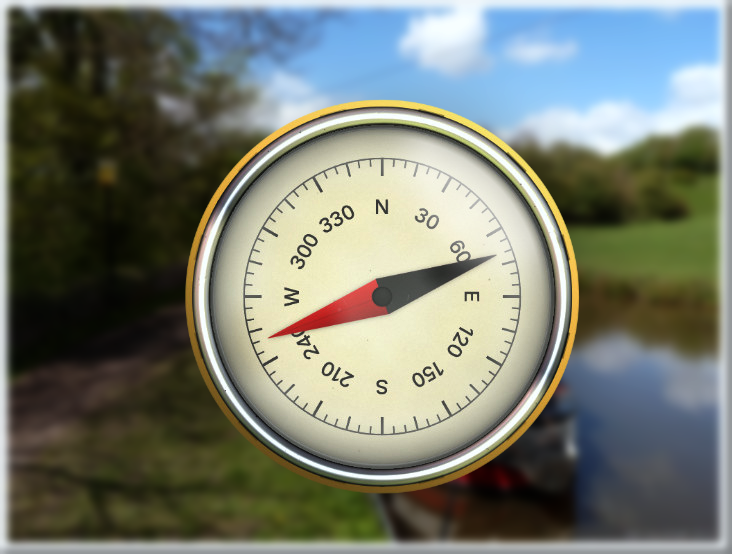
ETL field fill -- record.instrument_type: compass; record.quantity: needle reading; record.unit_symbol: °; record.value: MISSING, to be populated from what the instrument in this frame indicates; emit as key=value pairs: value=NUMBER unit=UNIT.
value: value=250 unit=°
